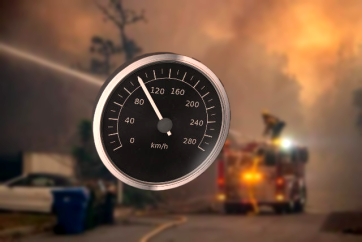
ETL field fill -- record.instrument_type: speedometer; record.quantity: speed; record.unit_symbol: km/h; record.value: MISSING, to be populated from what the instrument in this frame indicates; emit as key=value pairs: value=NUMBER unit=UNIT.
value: value=100 unit=km/h
